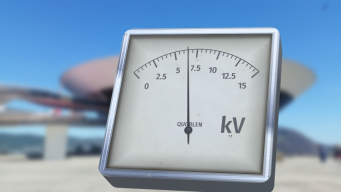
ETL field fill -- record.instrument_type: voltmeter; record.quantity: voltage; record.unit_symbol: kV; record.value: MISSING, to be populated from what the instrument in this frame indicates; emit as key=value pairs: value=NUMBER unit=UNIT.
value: value=6.5 unit=kV
